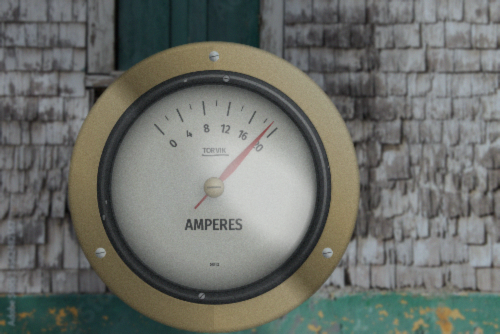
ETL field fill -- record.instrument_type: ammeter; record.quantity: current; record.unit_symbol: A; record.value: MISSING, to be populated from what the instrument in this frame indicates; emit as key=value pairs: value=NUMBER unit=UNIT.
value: value=19 unit=A
